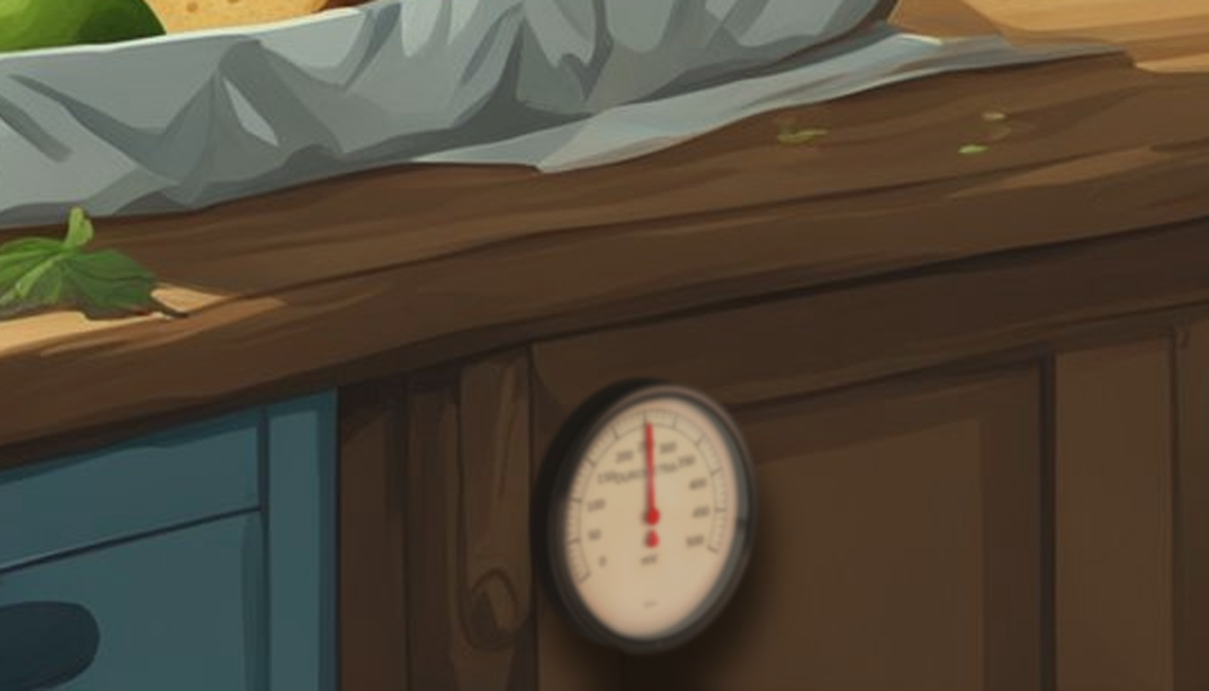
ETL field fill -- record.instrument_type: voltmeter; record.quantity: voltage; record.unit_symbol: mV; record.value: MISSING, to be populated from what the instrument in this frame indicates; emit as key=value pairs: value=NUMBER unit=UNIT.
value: value=250 unit=mV
